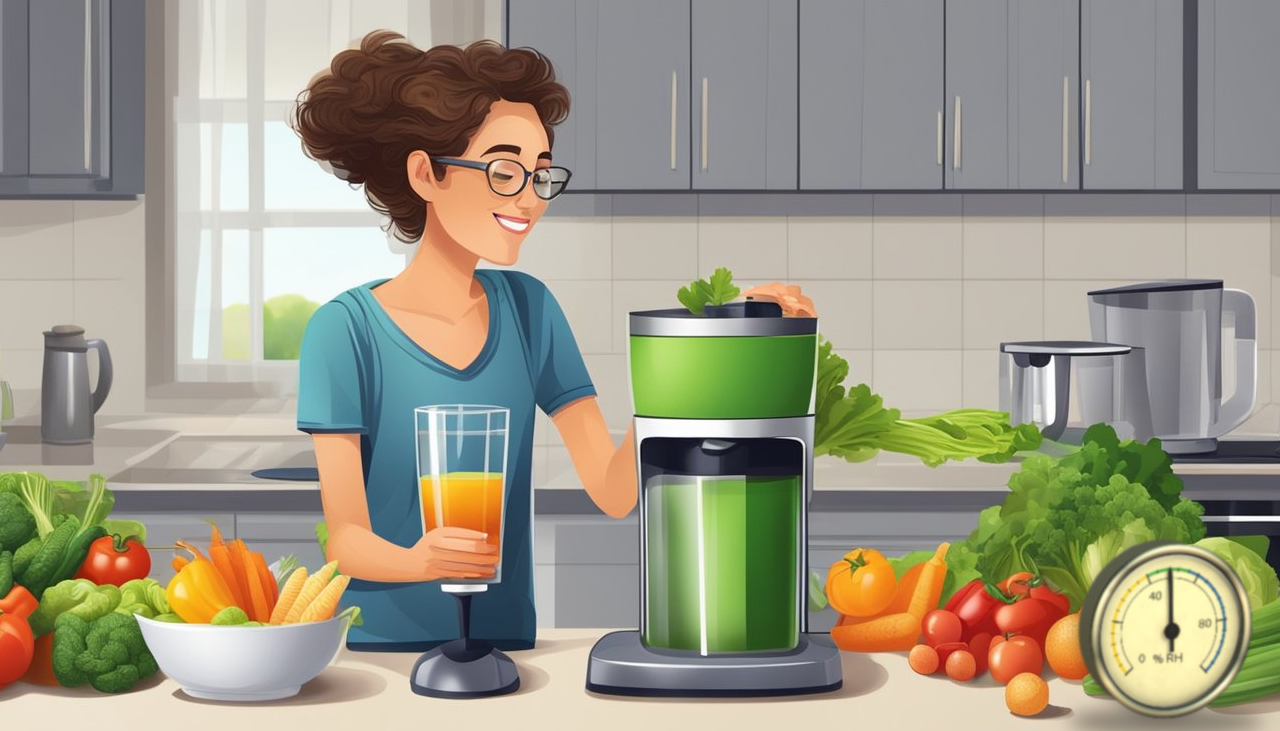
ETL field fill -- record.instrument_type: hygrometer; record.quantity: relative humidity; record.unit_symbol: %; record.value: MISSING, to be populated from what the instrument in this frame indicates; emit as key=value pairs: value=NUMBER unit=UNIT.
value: value=48 unit=%
